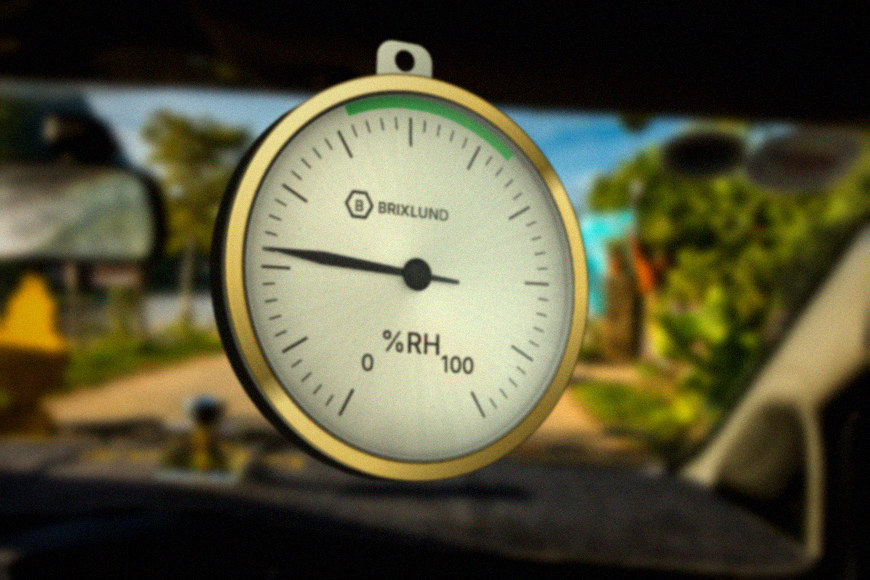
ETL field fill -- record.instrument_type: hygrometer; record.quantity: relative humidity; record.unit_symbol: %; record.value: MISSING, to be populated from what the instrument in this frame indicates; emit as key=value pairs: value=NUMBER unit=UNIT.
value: value=22 unit=%
